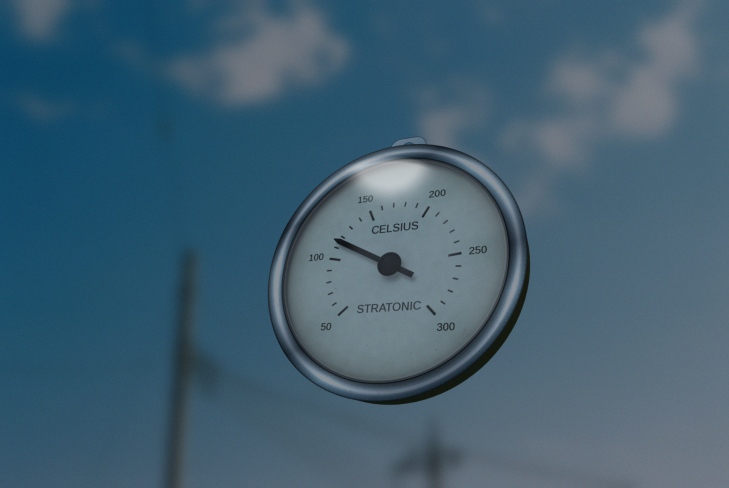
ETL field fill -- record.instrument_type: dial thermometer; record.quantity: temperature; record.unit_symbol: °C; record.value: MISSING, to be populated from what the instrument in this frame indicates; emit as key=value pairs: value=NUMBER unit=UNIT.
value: value=115 unit=°C
